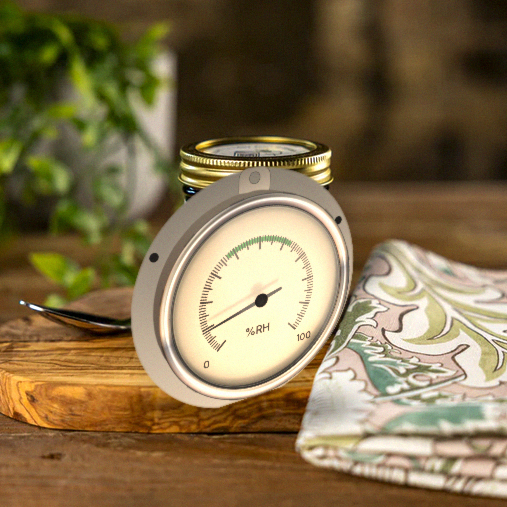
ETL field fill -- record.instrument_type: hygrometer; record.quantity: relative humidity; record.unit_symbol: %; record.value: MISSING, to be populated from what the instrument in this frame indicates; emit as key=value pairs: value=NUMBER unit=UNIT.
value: value=10 unit=%
